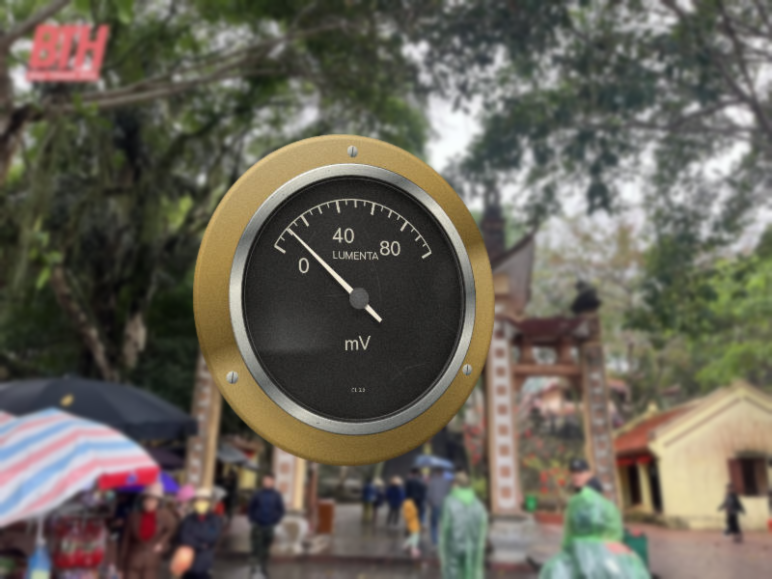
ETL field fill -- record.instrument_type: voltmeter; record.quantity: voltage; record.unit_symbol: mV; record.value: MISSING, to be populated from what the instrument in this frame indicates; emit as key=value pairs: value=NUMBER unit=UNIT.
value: value=10 unit=mV
